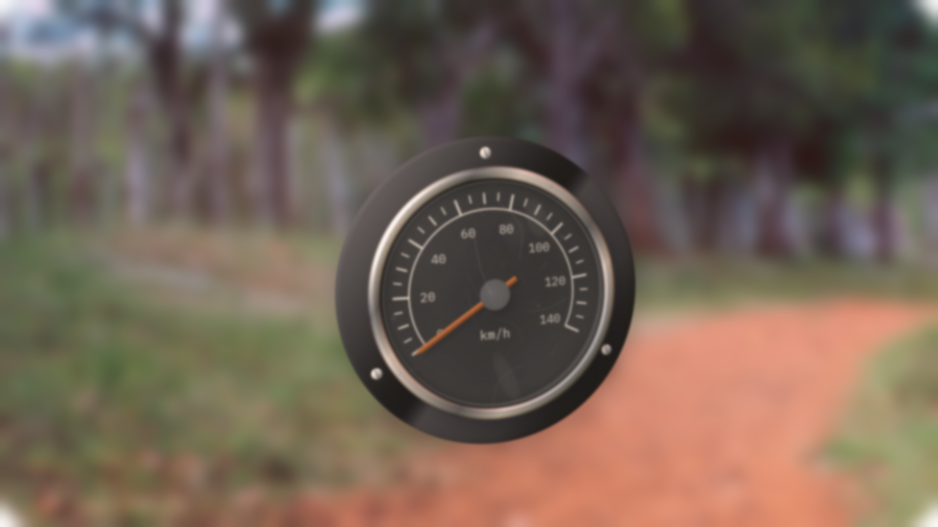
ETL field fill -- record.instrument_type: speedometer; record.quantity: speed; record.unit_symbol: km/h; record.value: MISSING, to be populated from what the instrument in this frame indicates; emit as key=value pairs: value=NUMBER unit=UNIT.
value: value=0 unit=km/h
